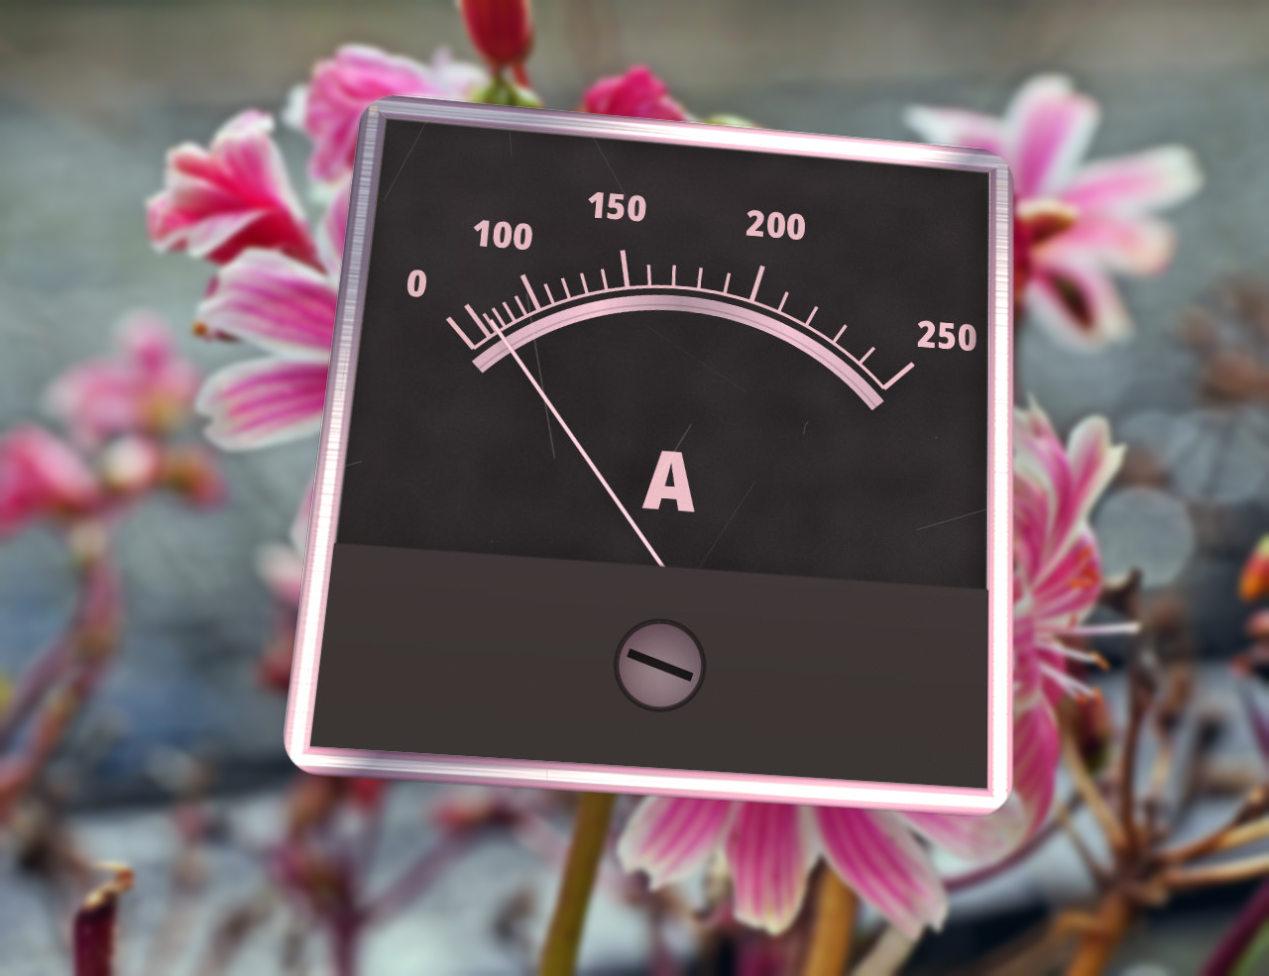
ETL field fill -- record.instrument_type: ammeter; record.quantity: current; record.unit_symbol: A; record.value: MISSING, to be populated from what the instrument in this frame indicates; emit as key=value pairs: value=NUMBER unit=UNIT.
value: value=60 unit=A
